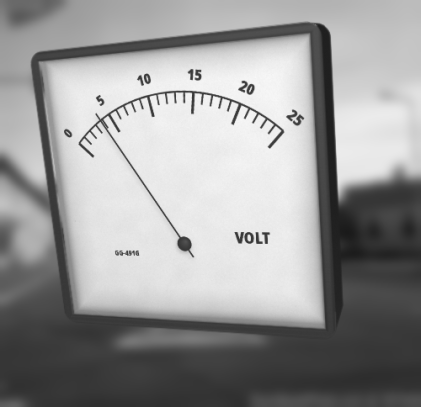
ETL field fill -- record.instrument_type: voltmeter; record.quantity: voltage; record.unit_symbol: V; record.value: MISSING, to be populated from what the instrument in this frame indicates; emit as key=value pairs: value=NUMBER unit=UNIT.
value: value=4 unit=V
